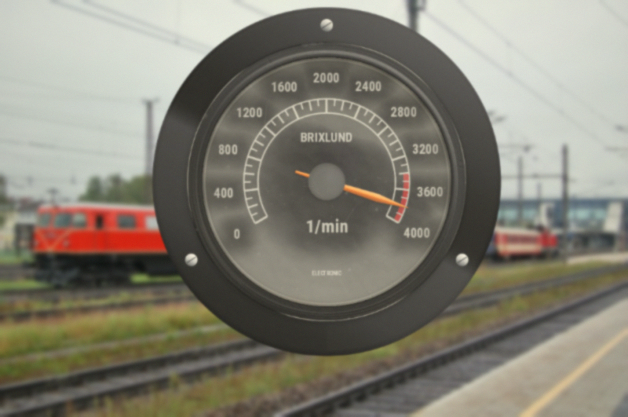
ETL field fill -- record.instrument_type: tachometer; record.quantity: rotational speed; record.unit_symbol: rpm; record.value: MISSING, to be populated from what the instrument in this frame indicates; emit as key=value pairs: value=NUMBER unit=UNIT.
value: value=3800 unit=rpm
